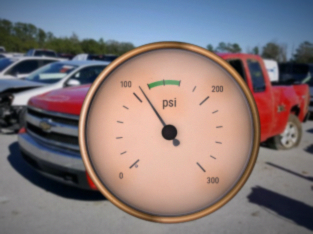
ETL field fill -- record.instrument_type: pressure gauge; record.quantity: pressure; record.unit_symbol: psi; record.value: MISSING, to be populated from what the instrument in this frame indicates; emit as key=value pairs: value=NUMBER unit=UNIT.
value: value=110 unit=psi
